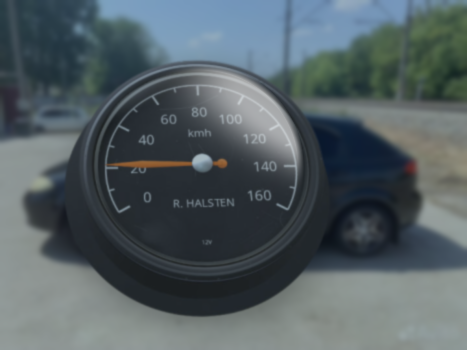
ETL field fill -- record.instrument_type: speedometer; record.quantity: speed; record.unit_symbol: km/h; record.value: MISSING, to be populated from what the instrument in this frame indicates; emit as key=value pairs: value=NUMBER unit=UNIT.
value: value=20 unit=km/h
